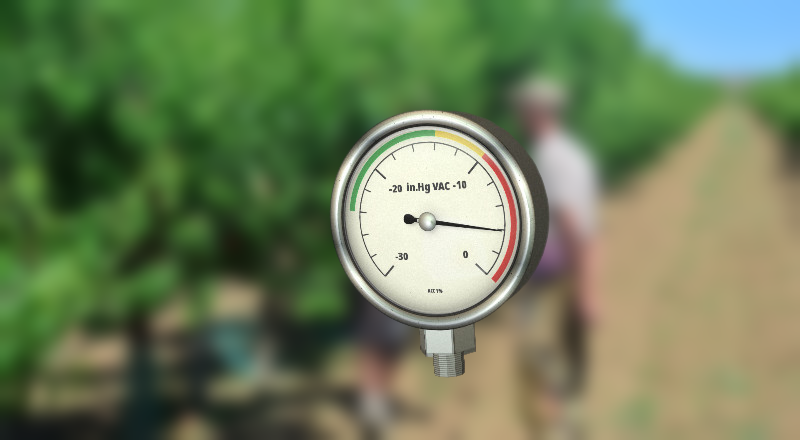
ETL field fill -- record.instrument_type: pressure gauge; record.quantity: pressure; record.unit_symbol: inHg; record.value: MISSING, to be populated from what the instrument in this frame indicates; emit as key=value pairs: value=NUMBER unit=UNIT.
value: value=-4 unit=inHg
